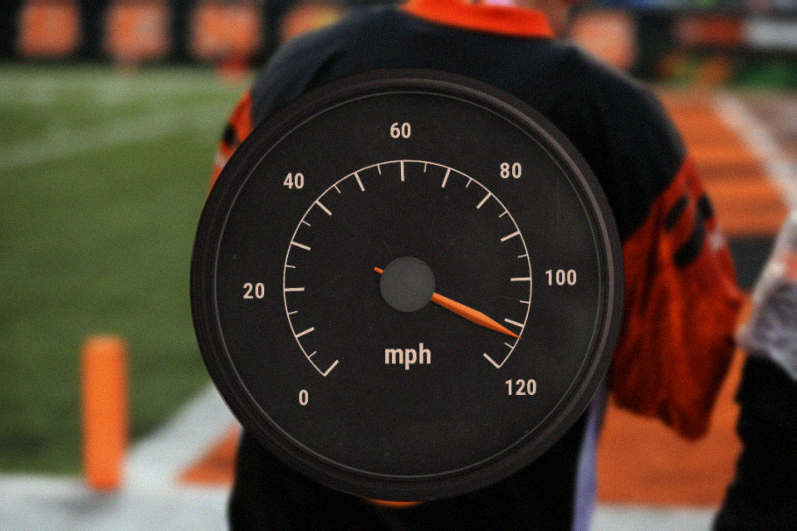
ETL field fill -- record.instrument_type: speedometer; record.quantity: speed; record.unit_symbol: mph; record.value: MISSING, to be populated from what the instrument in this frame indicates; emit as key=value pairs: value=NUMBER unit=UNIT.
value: value=112.5 unit=mph
